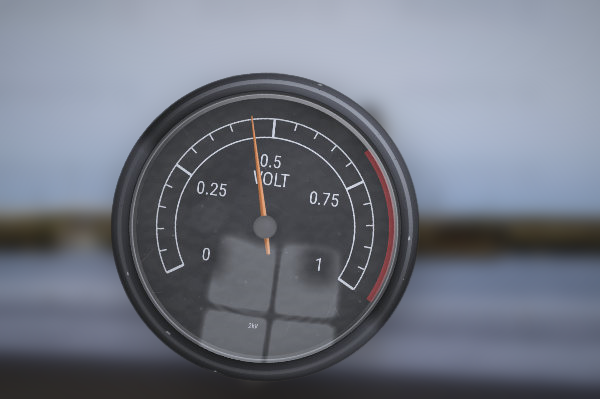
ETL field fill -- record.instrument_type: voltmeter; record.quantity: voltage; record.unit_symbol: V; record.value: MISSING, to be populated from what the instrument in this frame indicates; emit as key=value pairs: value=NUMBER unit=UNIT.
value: value=0.45 unit=V
